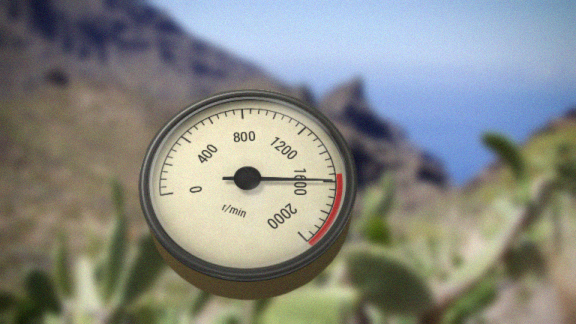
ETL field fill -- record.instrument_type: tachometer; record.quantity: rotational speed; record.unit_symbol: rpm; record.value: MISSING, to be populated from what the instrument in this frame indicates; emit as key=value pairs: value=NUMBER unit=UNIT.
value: value=1600 unit=rpm
